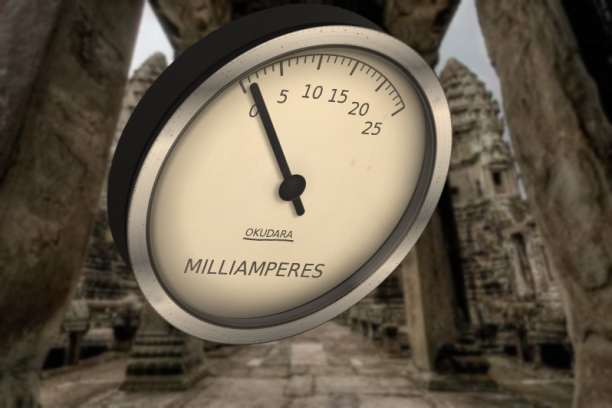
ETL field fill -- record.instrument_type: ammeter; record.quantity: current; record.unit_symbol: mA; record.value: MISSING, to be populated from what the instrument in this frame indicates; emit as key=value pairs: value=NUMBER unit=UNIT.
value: value=1 unit=mA
